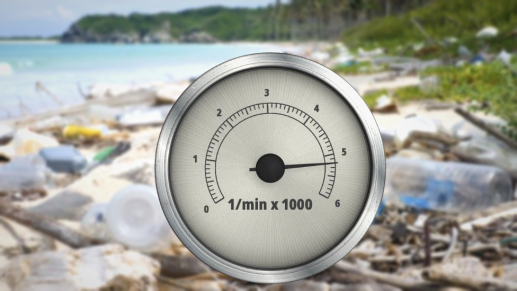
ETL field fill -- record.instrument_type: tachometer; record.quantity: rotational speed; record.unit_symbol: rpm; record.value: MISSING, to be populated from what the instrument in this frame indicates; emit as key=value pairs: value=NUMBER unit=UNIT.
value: value=5200 unit=rpm
